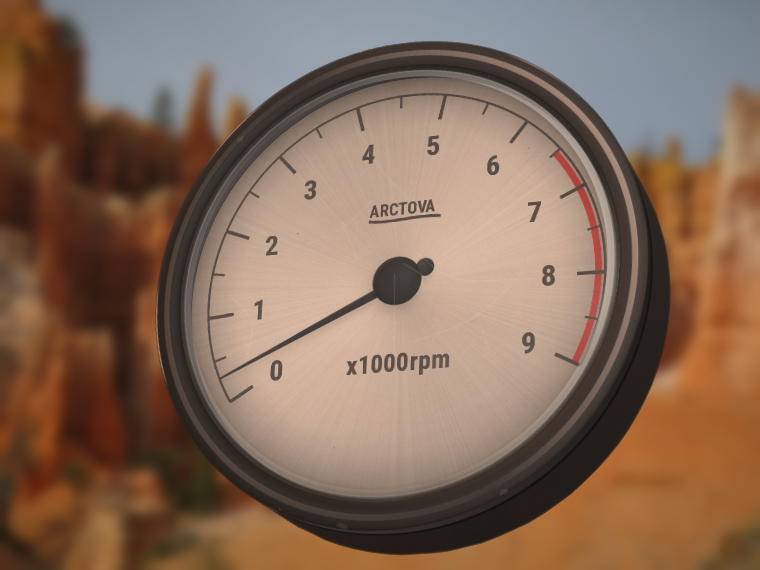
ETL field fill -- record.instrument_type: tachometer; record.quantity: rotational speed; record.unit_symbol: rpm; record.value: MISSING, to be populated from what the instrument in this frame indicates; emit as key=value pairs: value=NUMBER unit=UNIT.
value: value=250 unit=rpm
